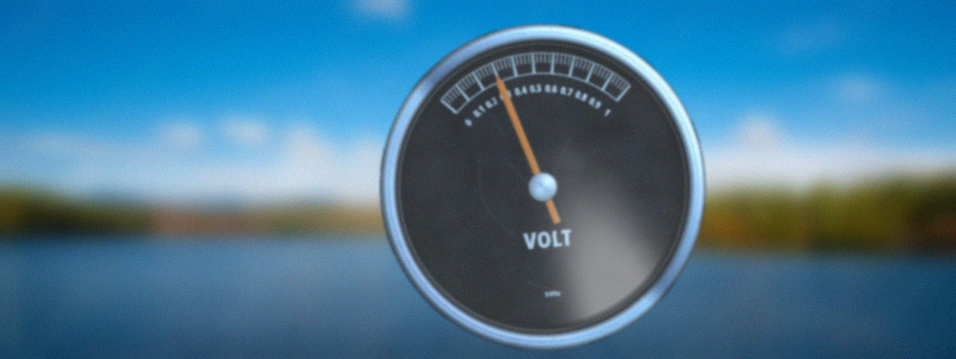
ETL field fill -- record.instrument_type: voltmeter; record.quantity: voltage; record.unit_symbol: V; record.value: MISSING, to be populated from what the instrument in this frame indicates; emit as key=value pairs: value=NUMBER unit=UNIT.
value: value=0.3 unit=V
